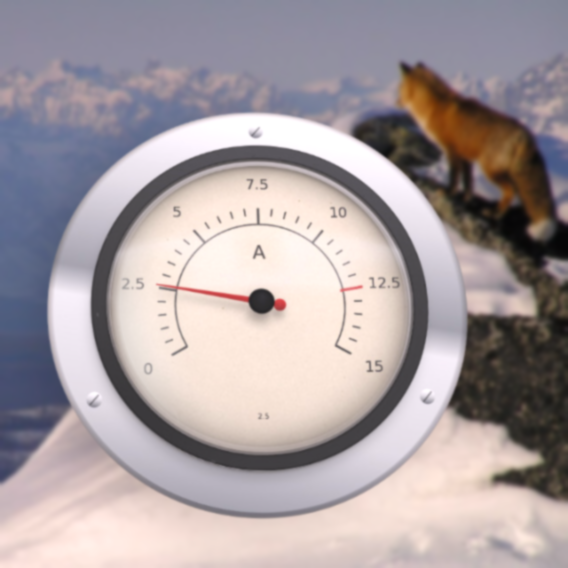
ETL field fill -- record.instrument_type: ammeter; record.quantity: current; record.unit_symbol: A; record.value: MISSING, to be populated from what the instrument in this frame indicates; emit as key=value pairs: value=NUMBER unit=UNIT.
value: value=2.5 unit=A
